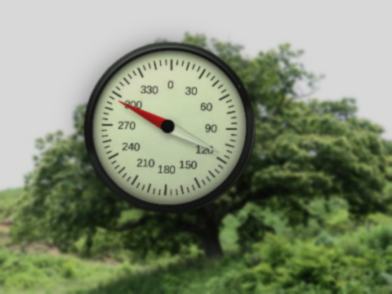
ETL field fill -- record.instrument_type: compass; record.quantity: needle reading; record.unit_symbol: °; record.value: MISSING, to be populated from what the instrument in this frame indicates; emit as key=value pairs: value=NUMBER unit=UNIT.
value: value=295 unit=°
